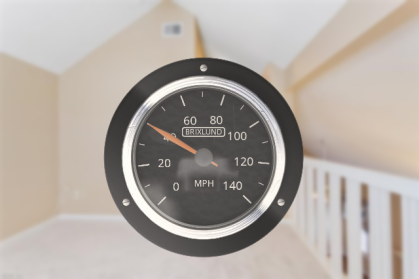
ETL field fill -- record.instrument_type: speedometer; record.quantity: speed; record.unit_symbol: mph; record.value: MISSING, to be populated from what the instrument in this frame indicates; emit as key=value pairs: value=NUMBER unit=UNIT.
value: value=40 unit=mph
